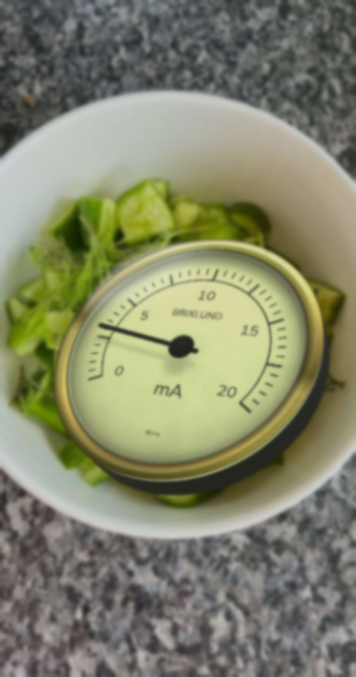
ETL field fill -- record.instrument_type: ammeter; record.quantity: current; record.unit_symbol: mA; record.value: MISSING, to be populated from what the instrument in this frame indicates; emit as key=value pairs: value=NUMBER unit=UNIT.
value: value=3 unit=mA
